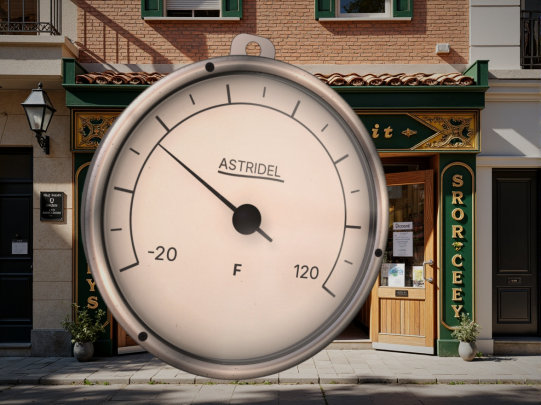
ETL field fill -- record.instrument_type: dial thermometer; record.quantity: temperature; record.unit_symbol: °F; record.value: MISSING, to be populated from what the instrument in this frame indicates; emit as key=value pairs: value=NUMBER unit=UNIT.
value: value=15 unit=°F
